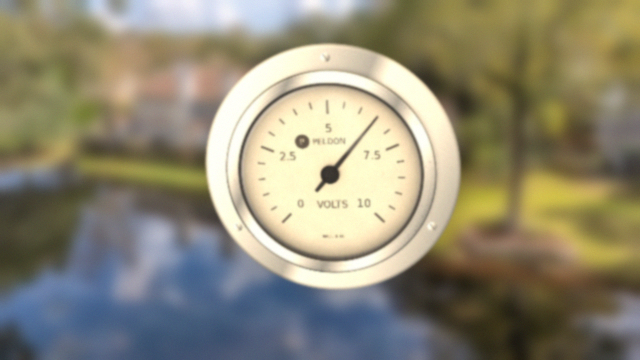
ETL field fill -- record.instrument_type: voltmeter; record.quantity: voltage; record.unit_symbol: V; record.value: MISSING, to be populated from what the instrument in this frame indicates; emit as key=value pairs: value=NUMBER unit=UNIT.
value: value=6.5 unit=V
